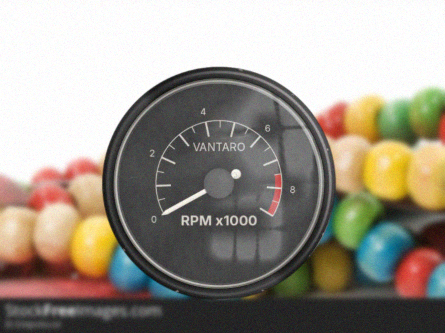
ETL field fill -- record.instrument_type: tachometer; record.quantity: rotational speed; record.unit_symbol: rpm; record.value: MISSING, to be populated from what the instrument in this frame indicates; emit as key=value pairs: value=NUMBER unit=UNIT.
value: value=0 unit=rpm
